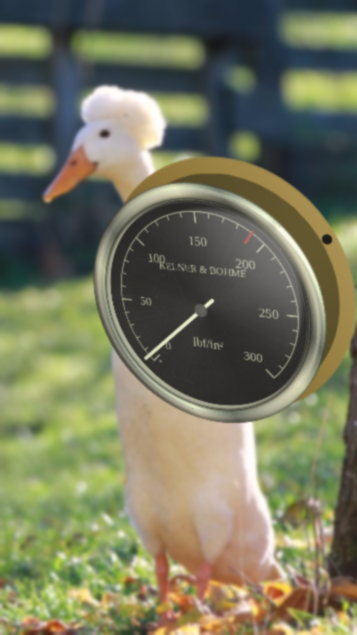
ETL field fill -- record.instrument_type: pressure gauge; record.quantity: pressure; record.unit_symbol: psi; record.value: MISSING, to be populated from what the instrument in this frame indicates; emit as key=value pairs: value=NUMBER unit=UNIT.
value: value=5 unit=psi
